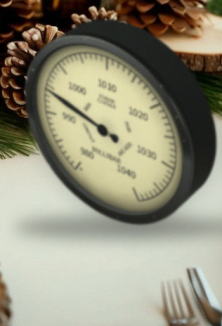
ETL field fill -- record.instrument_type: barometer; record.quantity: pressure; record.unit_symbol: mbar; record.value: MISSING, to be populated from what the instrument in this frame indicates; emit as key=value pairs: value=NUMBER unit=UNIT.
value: value=995 unit=mbar
